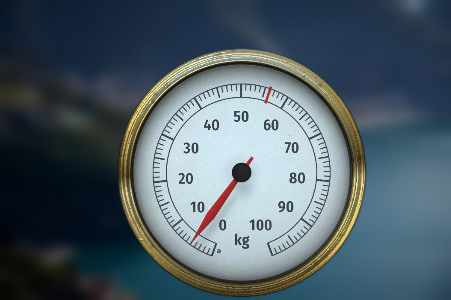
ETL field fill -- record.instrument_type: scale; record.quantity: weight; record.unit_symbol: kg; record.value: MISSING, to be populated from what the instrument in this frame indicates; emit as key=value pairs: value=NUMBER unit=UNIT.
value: value=5 unit=kg
